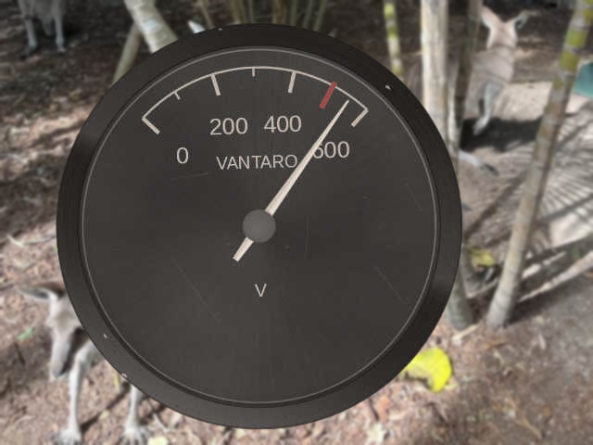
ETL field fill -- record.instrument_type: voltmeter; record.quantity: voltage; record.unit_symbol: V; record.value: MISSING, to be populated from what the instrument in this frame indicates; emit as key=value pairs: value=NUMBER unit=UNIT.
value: value=550 unit=V
